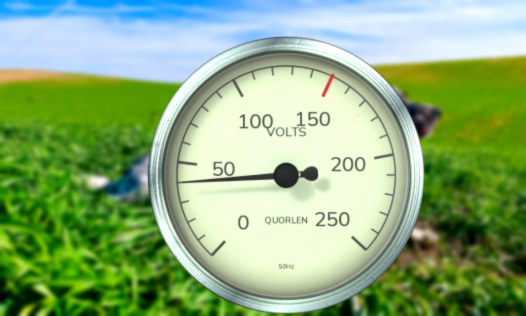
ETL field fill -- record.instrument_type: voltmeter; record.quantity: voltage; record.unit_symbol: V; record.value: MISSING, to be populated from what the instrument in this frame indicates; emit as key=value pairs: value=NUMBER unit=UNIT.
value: value=40 unit=V
